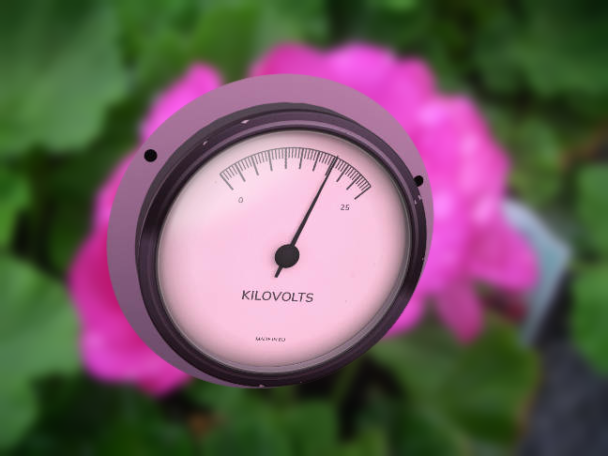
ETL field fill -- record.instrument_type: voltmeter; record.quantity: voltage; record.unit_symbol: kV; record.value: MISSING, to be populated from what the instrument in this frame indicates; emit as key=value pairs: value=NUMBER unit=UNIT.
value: value=17.5 unit=kV
